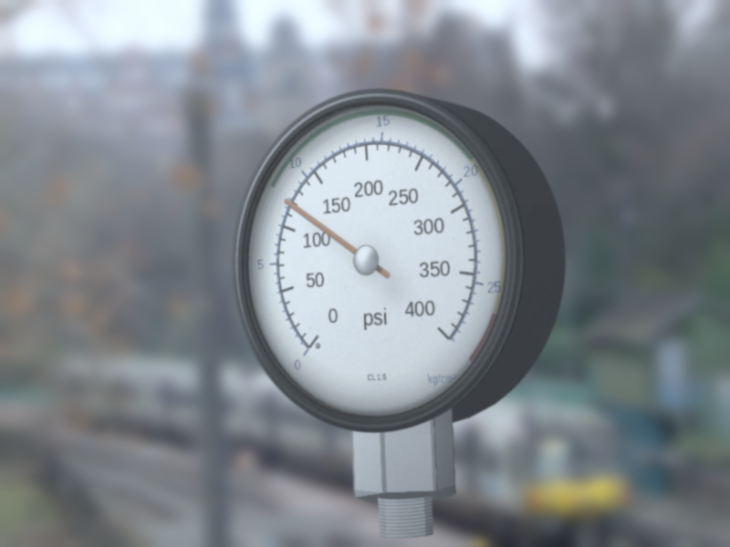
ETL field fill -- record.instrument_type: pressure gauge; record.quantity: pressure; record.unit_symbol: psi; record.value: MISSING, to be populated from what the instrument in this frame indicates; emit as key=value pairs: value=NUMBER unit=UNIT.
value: value=120 unit=psi
